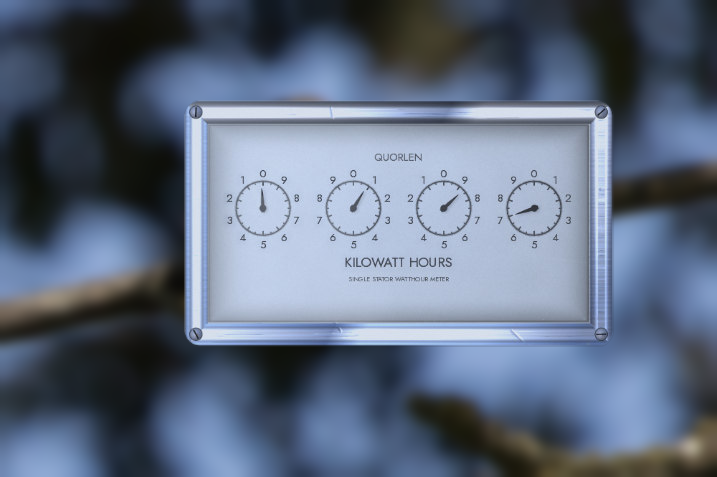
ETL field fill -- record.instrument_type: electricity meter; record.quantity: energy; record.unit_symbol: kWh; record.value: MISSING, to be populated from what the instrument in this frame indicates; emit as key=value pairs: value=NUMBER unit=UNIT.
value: value=87 unit=kWh
